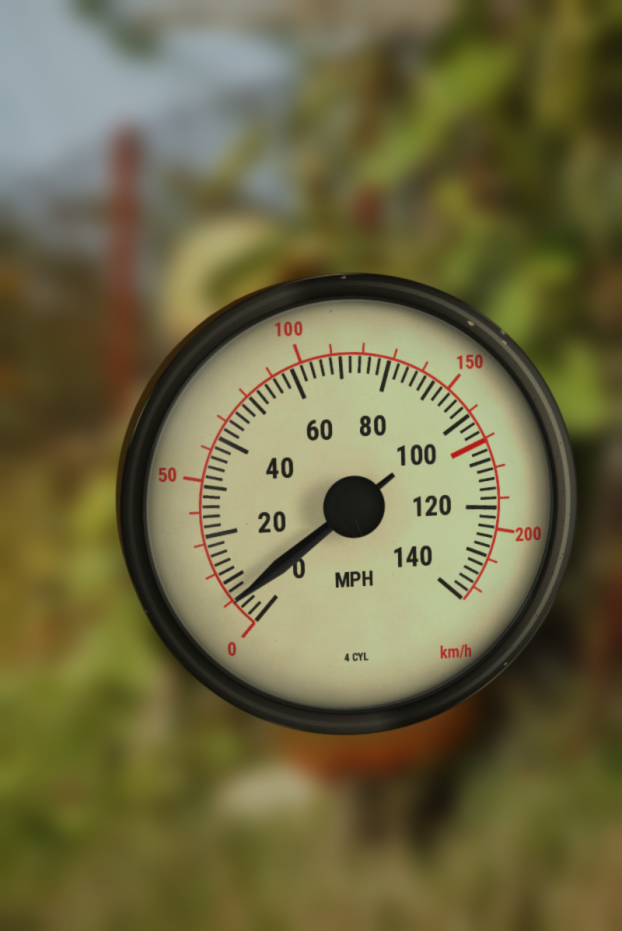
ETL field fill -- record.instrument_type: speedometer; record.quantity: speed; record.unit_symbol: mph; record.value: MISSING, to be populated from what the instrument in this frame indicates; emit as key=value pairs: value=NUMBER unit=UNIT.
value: value=6 unit=mph
